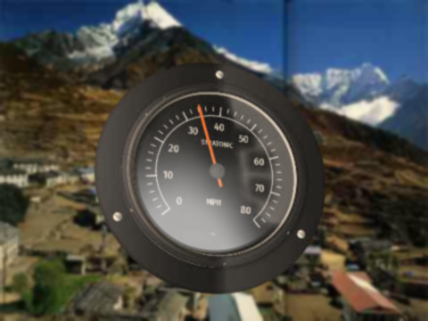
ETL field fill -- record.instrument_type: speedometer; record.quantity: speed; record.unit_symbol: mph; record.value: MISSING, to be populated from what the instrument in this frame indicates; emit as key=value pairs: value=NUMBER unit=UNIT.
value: value=34 unit=mph
